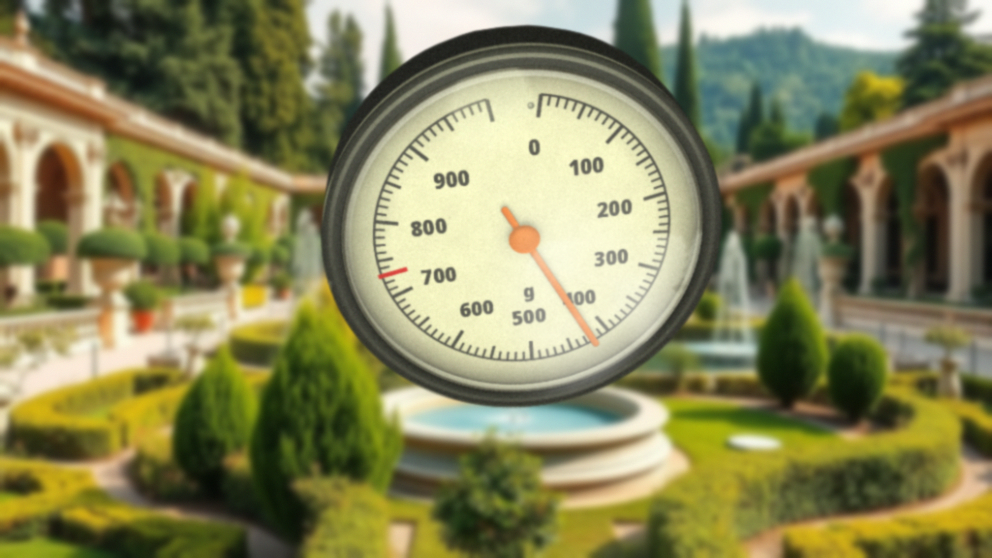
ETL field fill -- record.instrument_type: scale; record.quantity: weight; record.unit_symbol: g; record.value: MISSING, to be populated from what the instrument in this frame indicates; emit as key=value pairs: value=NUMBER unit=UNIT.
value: value=420 unit=g
